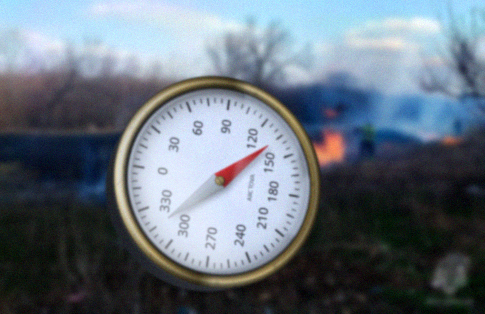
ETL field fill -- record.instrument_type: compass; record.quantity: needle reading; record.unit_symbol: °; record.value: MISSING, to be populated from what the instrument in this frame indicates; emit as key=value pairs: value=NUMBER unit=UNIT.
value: value=135 unit=°
